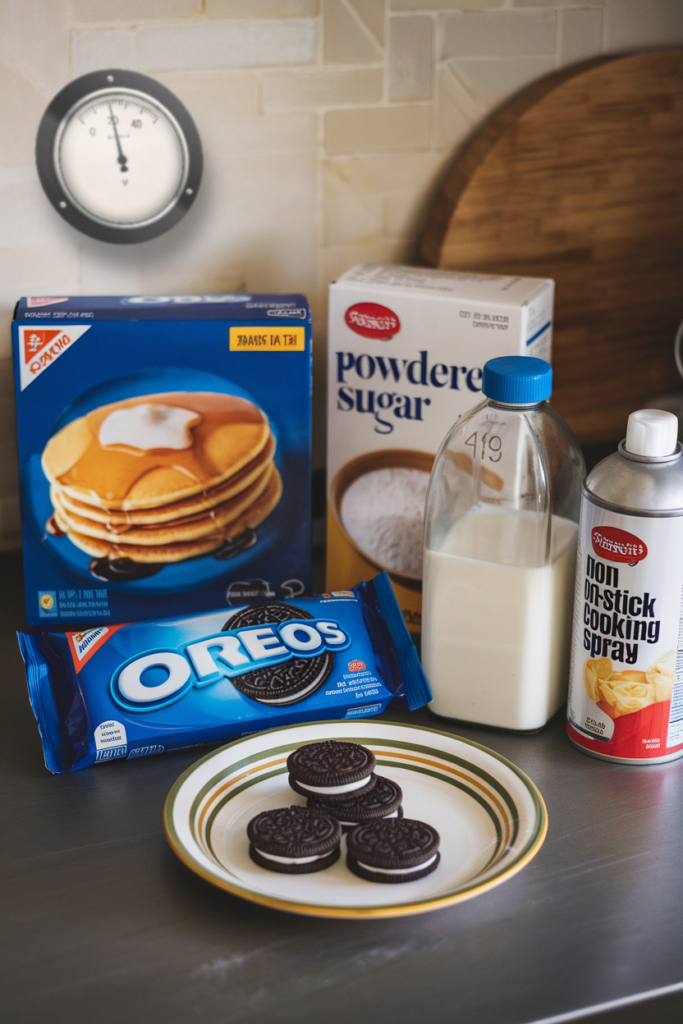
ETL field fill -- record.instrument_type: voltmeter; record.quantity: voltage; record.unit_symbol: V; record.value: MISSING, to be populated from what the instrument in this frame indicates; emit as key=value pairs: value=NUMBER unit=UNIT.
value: value=20 unit=V
